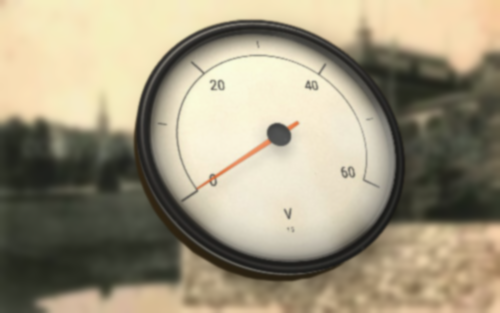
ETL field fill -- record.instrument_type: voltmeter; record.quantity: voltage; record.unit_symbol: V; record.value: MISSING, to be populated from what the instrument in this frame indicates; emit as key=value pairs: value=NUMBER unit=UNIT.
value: value=0 unit=V
